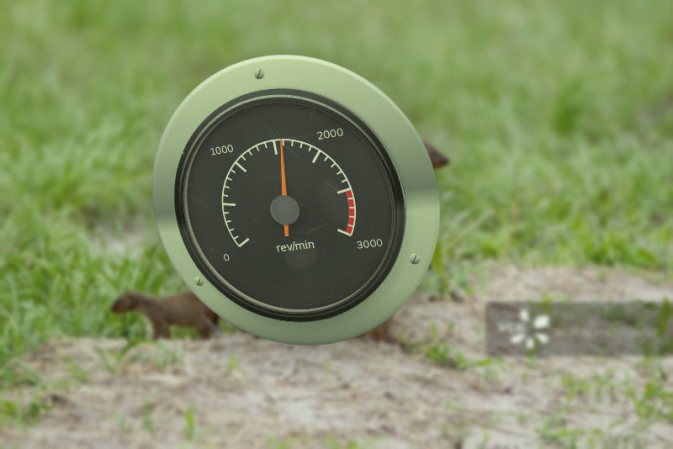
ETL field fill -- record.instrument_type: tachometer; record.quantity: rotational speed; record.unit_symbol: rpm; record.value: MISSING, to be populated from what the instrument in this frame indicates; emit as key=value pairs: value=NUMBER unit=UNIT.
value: value=1600 unit=rpm
